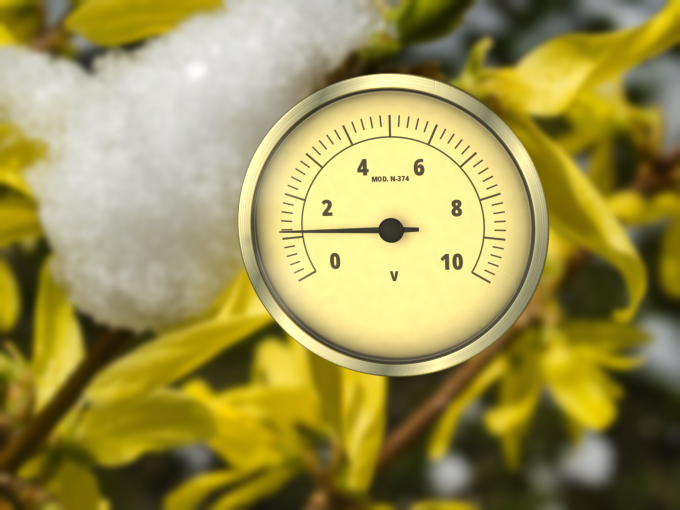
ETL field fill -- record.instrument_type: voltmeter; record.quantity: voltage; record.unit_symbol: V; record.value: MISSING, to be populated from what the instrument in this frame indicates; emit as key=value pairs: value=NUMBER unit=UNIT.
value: value=1.2 unit=V
